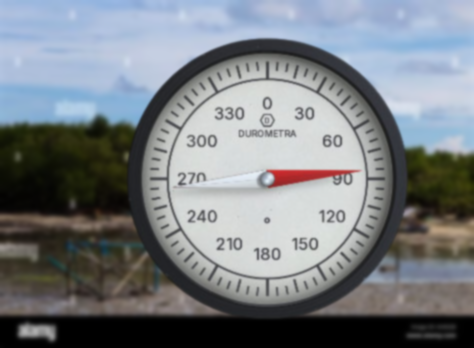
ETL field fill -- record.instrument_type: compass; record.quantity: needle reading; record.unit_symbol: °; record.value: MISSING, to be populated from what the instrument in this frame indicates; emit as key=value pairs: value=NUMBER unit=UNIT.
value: value=85 unit=°
